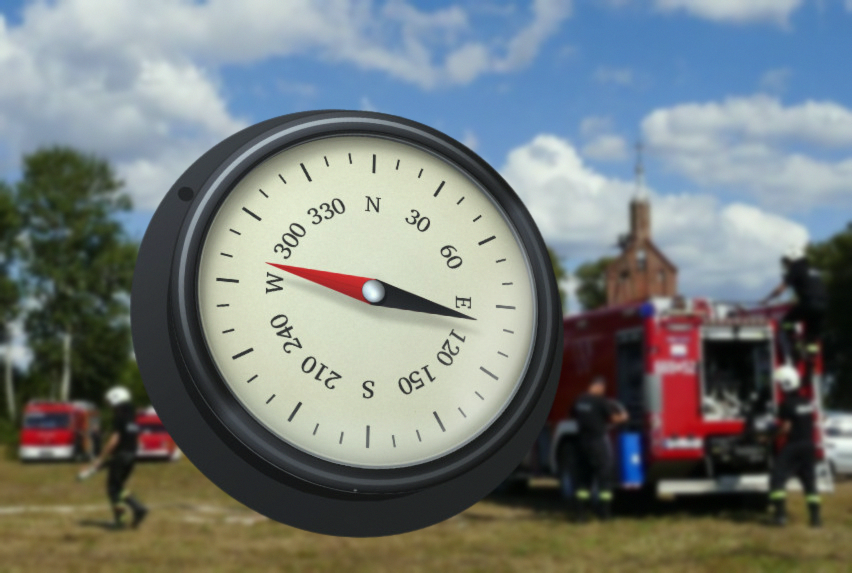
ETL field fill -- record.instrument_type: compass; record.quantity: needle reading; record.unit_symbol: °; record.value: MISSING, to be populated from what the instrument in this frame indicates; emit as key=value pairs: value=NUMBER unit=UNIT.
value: value=280 unit=°
